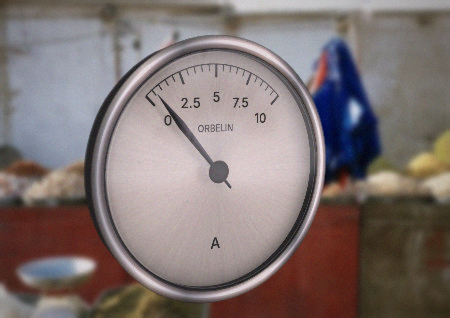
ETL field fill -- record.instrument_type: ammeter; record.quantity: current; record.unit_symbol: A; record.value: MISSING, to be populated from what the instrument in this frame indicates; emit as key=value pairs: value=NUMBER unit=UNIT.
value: value=0.5 unit=A
